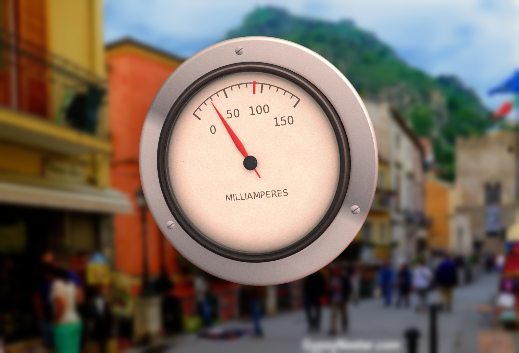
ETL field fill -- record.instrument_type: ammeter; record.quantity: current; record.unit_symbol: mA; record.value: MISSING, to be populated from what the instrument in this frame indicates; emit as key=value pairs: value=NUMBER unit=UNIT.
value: value=30 unit=mA
